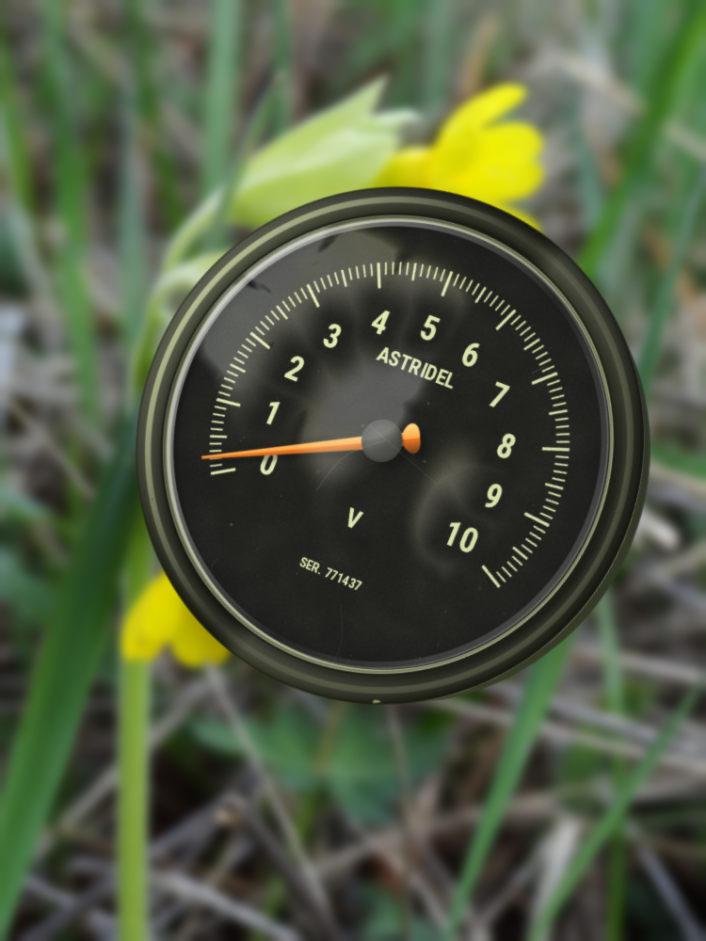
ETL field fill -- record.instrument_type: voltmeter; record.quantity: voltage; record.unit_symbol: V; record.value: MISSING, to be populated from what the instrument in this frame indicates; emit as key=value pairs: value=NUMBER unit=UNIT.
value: value=0.2 unit=V
